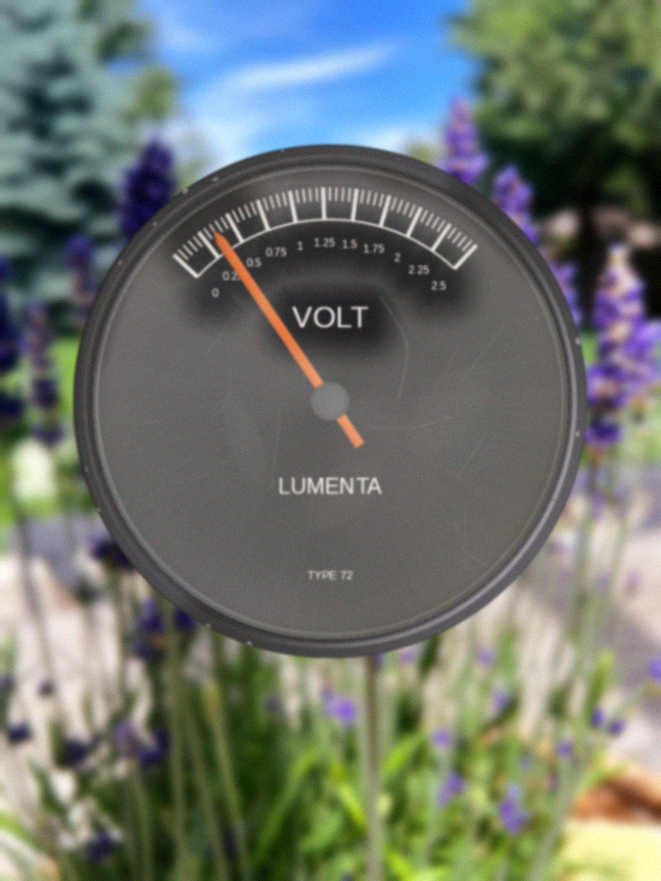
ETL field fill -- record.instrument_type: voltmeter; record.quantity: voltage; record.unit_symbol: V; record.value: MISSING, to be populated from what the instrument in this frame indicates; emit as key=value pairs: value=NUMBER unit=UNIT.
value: value=0.35 unit=V
